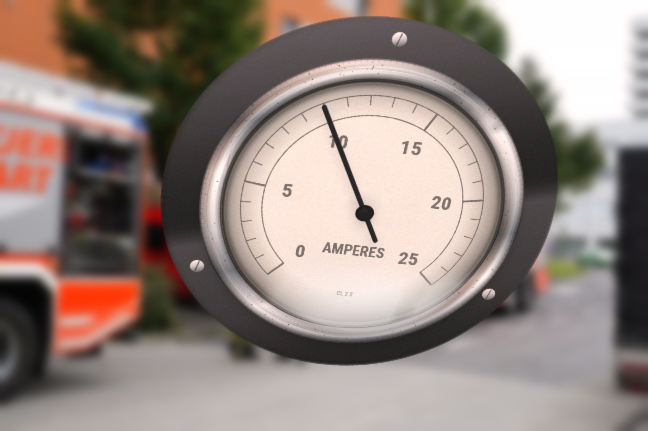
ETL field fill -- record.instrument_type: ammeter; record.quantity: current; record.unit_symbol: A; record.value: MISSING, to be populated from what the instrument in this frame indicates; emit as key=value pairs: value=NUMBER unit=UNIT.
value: value=10 unit=A
